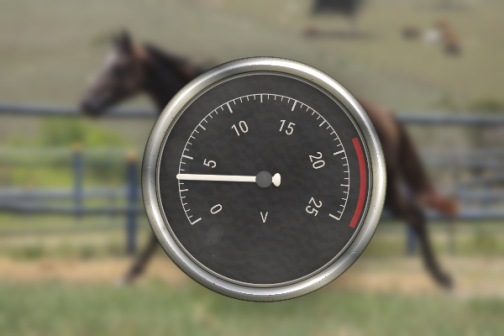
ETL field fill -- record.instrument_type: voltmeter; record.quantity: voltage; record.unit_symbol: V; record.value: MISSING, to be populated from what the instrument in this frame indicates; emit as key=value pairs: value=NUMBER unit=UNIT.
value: value=3.5 unit=V
